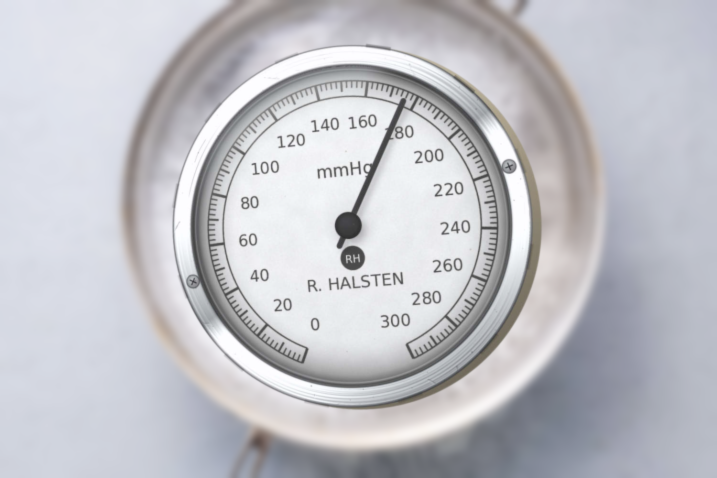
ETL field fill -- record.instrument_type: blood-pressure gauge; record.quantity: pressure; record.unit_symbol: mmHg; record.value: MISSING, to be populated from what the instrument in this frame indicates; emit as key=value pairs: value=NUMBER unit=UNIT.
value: value=176 unit=mmHg
